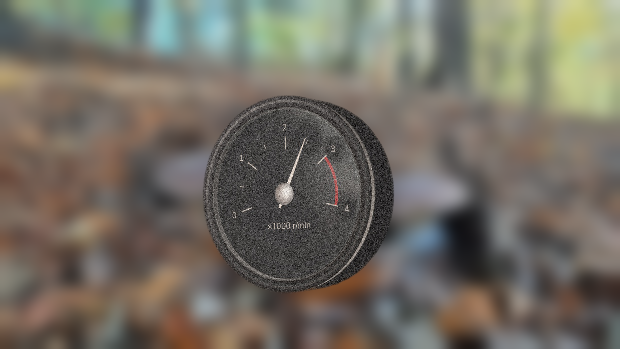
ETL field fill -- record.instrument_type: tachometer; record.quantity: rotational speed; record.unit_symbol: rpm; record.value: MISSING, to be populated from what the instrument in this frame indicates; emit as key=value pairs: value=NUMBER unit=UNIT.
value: value=2500 unit=rpm
